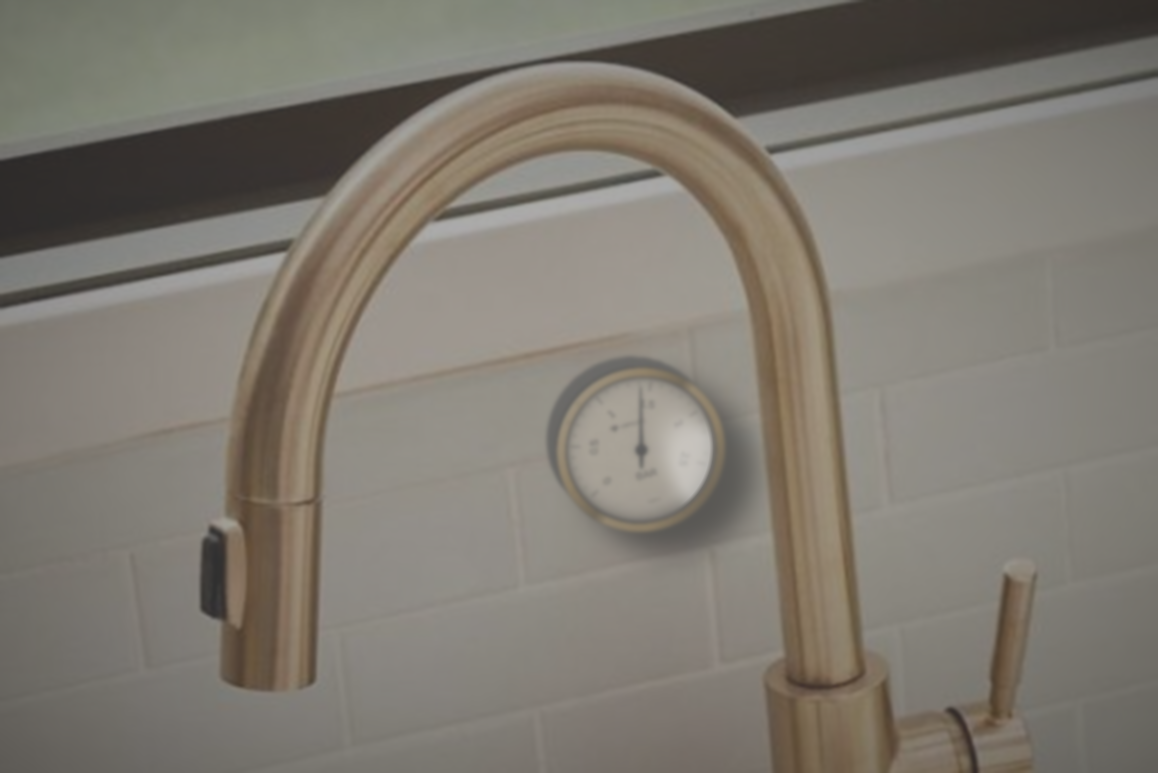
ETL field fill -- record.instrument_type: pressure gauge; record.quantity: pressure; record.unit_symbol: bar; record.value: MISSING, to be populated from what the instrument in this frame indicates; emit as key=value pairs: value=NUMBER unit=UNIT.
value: value=1.4 unit=bar
